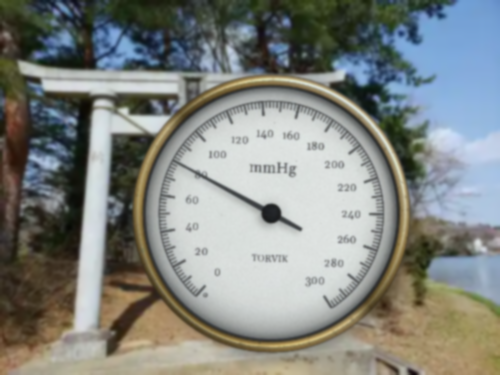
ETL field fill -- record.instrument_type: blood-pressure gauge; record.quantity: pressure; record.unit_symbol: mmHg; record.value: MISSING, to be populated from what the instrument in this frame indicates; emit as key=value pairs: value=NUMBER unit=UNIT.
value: value=80 unit=mmHg
